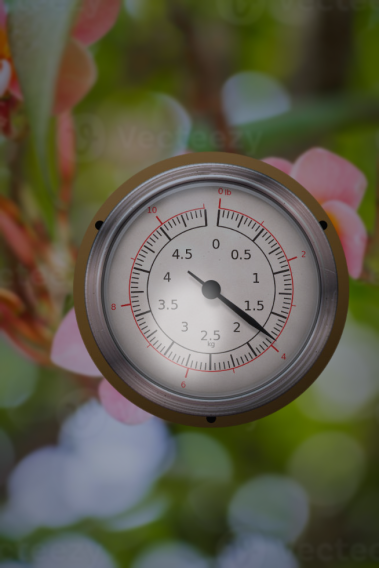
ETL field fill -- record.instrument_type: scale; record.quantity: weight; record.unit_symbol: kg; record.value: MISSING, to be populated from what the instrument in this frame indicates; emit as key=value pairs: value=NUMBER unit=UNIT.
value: value=1.75 unit=kg
